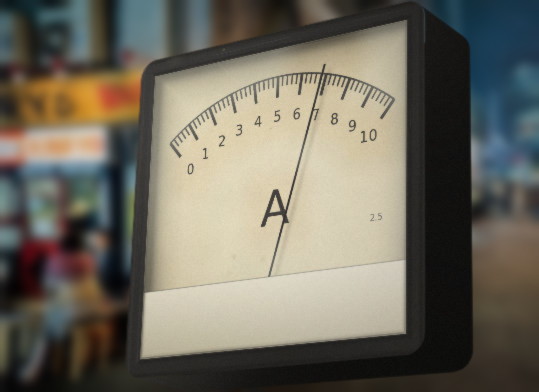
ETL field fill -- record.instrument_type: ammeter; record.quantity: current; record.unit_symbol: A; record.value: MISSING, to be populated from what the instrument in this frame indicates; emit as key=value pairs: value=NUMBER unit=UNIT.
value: value=7 unit=A
